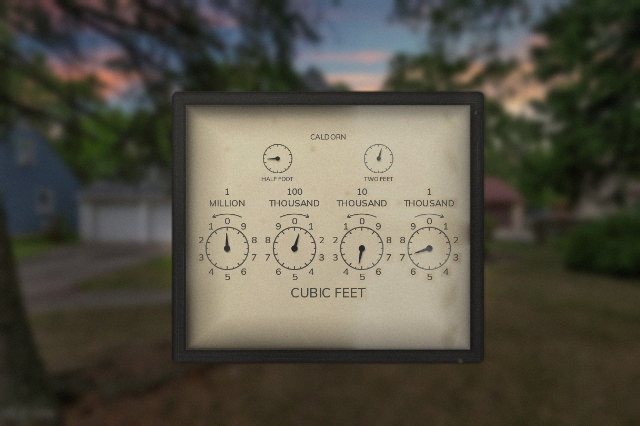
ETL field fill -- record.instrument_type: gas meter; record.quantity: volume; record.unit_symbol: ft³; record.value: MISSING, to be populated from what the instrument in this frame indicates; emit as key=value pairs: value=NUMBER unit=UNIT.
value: value=4700 unit=ft³
